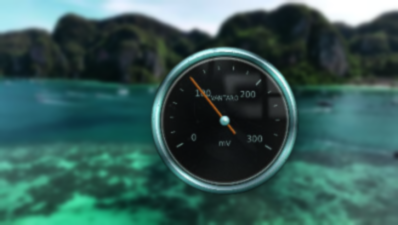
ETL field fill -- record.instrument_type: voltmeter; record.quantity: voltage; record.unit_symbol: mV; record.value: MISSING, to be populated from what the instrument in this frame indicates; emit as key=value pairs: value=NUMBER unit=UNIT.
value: value=100 unit=mV
